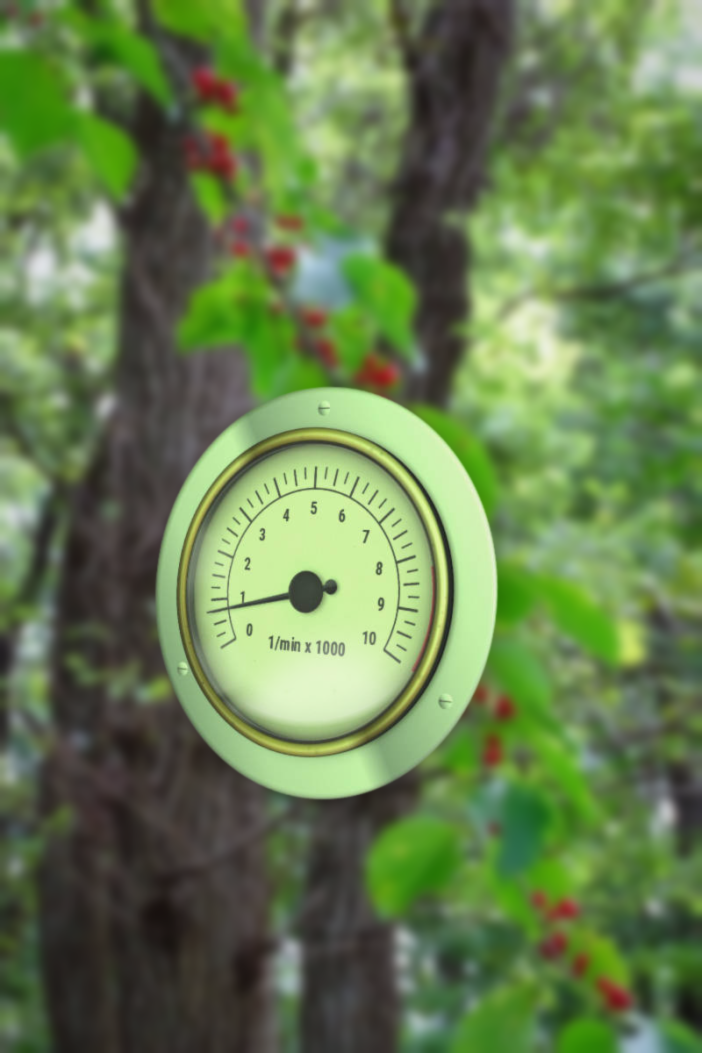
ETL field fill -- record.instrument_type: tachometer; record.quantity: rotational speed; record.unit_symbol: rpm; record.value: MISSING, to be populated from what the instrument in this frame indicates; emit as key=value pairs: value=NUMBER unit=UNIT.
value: value=750 unit=rpm
